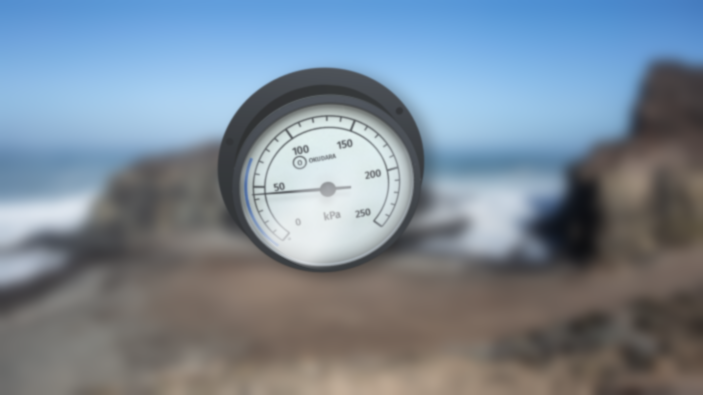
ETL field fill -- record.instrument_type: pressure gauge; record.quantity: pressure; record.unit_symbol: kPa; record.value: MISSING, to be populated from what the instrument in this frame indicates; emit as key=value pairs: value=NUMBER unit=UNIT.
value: value=45 unit=kPa
